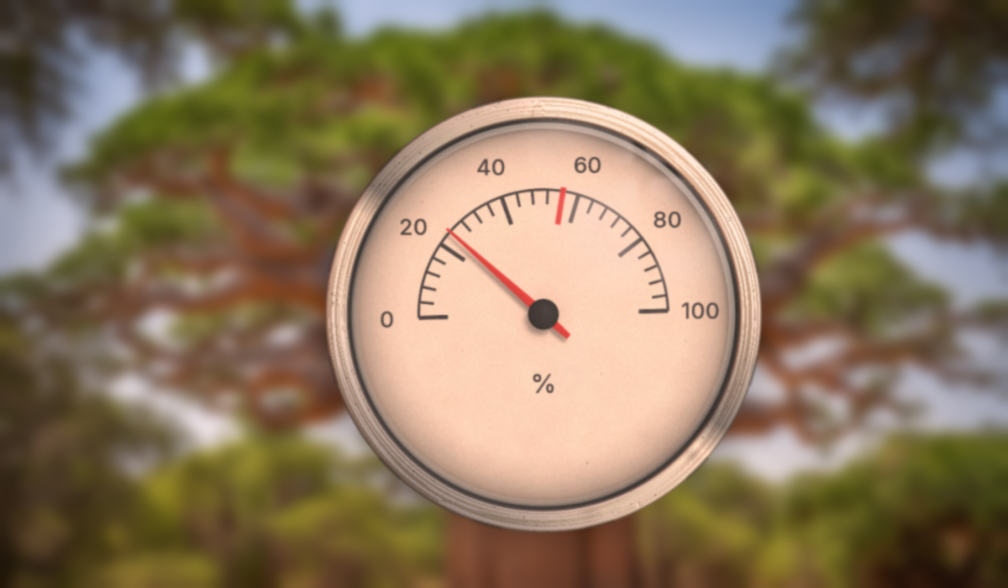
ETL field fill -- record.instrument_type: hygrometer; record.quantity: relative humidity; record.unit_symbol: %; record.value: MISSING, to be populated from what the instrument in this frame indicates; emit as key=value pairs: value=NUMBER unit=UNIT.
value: value=24 unit=%
